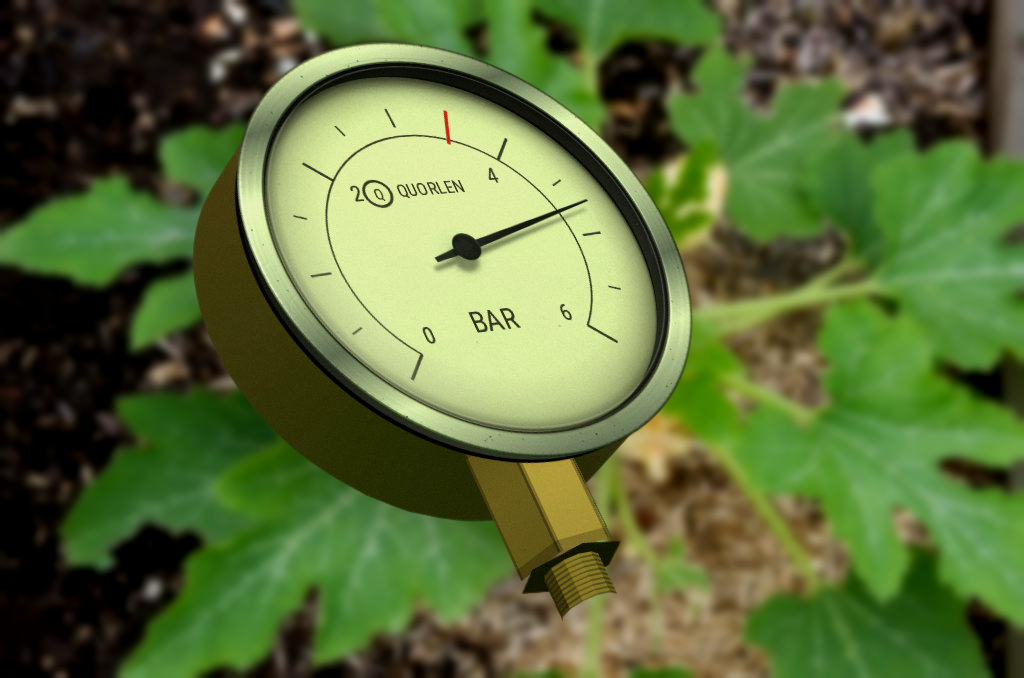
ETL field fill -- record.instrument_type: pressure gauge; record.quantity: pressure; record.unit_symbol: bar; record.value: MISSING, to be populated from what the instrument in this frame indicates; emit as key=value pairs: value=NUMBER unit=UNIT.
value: value=4.75 unit=bar
